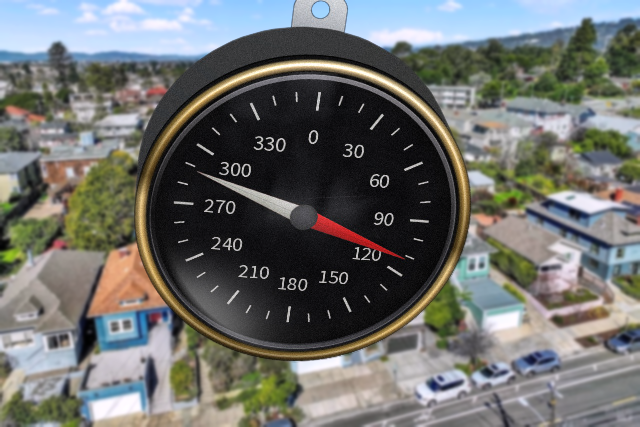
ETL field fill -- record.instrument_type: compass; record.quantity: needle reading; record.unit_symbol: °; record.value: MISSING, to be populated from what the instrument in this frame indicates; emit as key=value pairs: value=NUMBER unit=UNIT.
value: value=110 unit=°
